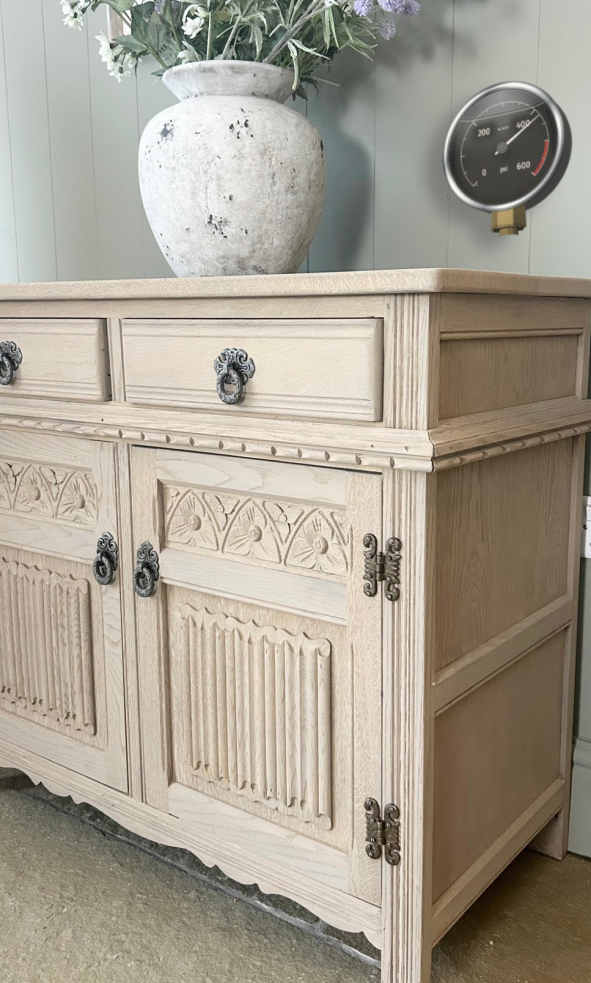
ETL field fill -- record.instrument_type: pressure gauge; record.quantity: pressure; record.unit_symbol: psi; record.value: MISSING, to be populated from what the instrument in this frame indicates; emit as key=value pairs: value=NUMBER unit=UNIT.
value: value=425 unit=psi
